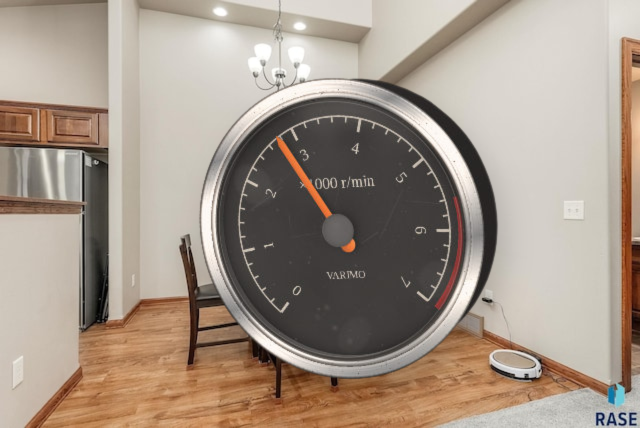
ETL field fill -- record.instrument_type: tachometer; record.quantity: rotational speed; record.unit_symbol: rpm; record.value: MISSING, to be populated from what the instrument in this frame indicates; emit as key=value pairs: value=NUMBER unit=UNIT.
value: value=2800 unit=rpm
